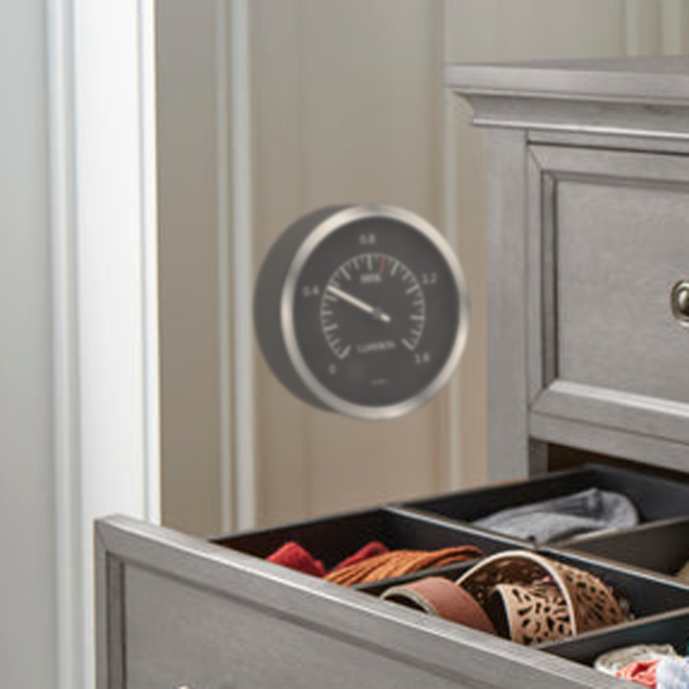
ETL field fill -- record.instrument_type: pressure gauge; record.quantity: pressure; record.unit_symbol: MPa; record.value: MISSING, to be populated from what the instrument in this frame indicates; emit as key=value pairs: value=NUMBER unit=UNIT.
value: value=0.45 unit=MPa
